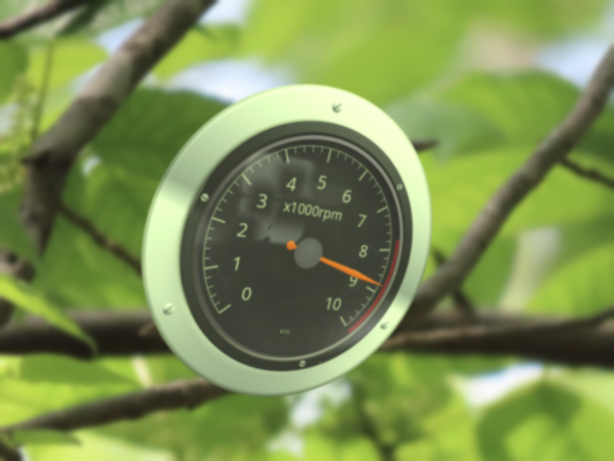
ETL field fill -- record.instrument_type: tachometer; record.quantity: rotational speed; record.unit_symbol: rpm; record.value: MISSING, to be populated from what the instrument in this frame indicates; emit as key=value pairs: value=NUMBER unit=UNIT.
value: value=8800 unit=rpm
